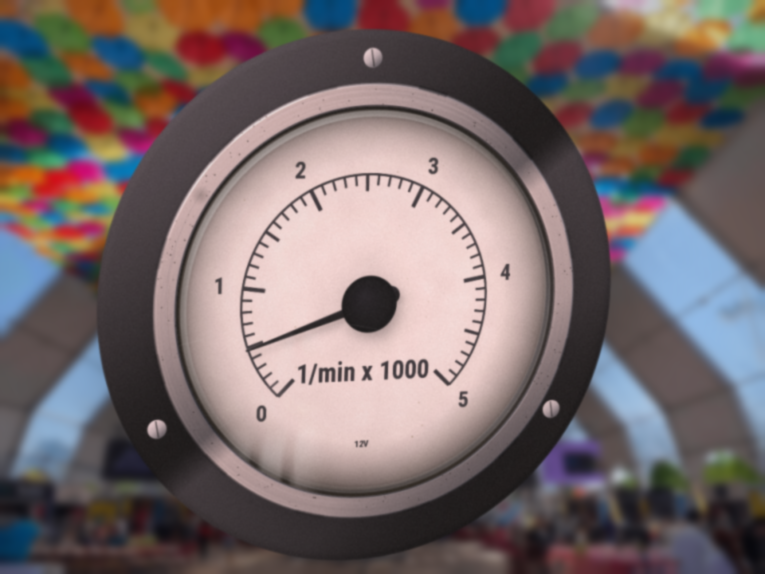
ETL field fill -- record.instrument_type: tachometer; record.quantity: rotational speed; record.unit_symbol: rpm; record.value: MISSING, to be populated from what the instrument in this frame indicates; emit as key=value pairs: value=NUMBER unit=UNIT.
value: value=500 unit=rpm
